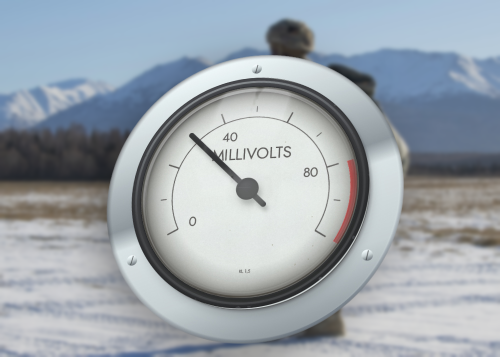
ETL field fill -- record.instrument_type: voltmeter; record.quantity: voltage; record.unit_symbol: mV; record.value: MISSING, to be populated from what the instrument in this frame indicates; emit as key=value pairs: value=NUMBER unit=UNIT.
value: value=30 unit=mV
